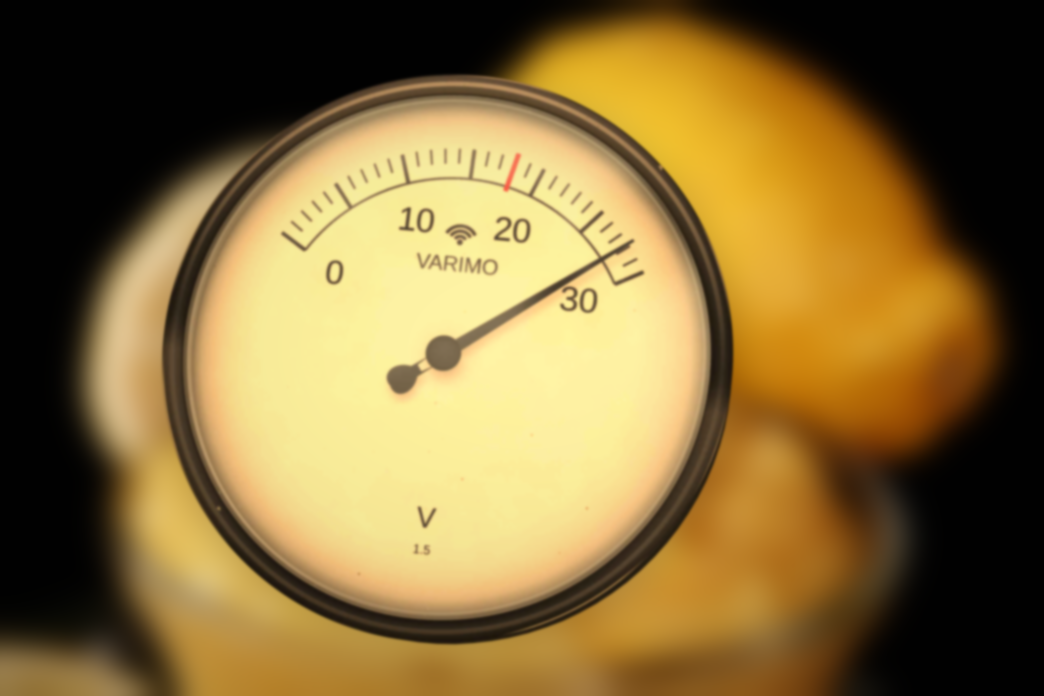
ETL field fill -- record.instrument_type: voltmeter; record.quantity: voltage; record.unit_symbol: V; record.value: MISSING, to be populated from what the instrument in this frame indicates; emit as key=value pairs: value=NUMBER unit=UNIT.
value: value=28 unit=V
